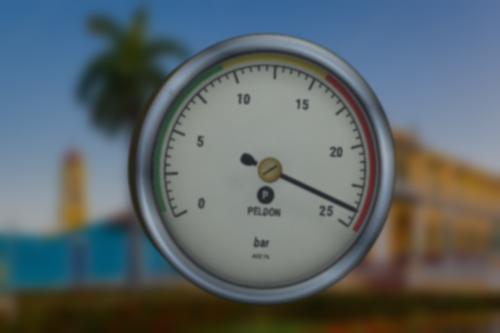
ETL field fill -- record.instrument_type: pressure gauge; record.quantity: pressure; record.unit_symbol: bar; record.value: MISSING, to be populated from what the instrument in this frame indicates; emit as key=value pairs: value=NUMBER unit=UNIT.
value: value=24 unit=bar
